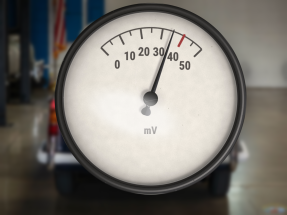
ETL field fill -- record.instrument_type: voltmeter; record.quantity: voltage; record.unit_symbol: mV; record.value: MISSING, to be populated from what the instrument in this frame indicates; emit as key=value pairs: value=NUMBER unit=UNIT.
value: value=35 unit=mV
